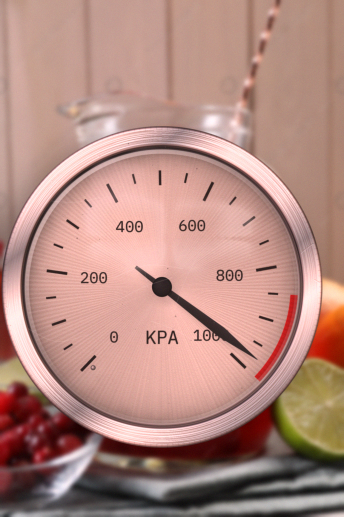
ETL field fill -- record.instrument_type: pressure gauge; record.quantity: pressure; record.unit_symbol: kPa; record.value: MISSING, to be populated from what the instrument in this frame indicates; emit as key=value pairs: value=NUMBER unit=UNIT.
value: value=975 unit=kPa
